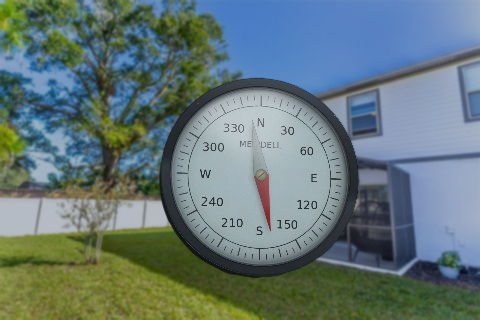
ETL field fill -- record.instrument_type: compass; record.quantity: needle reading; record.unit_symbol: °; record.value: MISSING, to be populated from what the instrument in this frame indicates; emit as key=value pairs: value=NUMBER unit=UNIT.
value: value=170 unit=°
